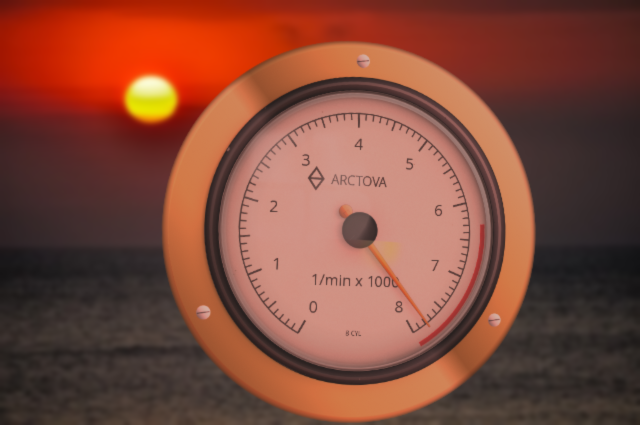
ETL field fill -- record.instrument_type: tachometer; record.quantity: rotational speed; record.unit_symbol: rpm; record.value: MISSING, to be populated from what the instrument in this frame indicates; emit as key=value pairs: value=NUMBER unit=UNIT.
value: value=7800 unit=rpm
